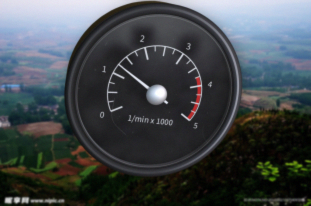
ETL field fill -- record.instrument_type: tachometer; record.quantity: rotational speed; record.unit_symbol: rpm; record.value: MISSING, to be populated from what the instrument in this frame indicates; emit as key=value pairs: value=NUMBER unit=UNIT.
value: value=1250 unit=rpm
